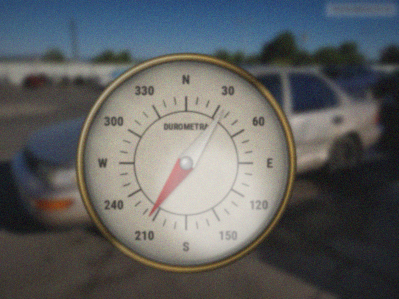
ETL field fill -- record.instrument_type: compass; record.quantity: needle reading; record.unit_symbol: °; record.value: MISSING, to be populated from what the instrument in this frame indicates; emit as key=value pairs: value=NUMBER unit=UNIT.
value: value=215 unit=°
